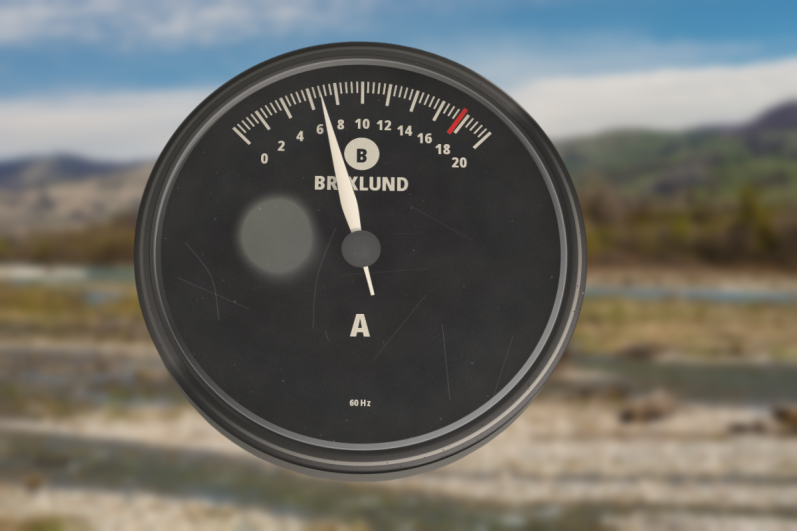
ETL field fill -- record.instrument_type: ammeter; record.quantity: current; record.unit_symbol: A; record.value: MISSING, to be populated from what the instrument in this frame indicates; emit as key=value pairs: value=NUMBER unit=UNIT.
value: value=6.8 unit=A
